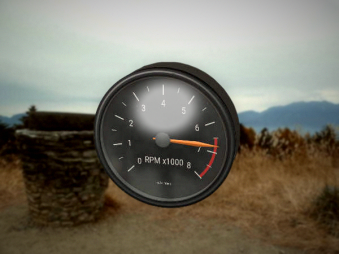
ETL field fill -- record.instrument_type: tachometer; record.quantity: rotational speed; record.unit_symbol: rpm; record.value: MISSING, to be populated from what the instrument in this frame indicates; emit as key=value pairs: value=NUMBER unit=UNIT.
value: value=6750 unit=rpm
